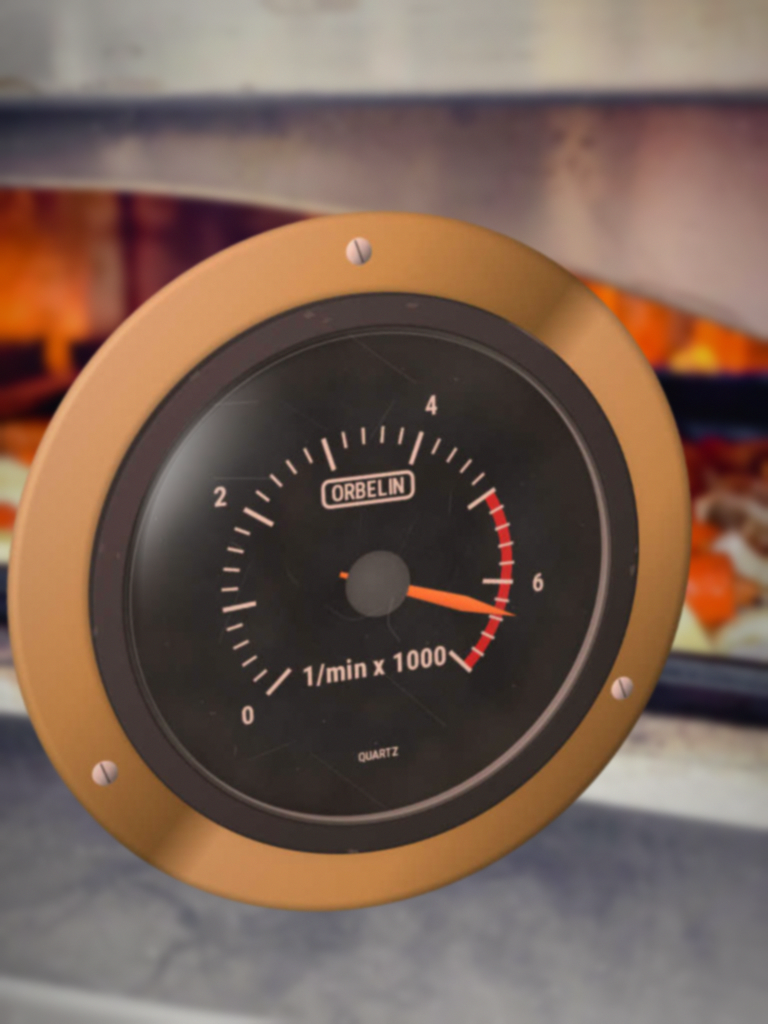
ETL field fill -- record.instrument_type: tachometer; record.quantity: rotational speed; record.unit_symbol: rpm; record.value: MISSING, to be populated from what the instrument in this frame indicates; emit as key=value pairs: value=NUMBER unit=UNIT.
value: value=6300 unit=rpm
